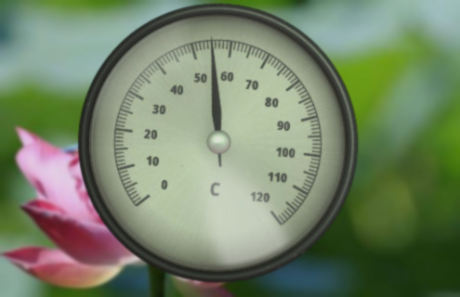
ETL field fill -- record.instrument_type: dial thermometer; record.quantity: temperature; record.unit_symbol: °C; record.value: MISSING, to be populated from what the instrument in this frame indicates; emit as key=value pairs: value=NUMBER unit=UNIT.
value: value=55 unit=°C
